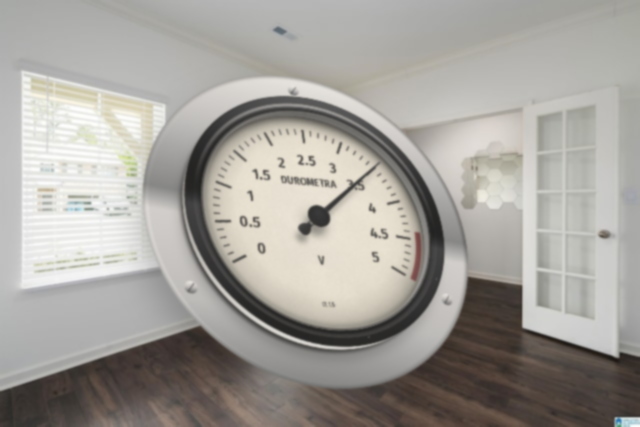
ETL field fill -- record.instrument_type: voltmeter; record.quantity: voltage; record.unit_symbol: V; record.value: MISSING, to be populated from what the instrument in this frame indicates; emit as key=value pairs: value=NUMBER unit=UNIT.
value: value=3.5 unit=V
